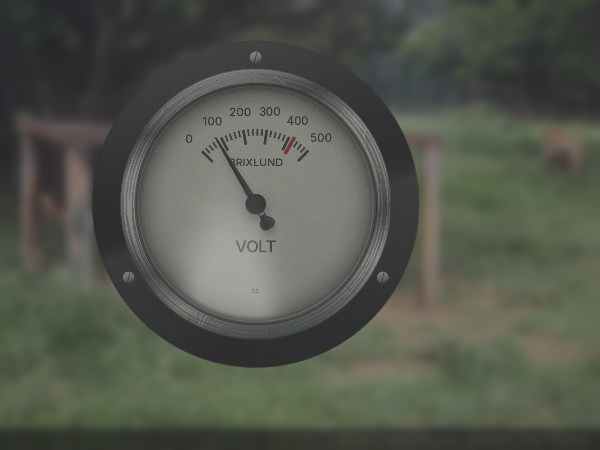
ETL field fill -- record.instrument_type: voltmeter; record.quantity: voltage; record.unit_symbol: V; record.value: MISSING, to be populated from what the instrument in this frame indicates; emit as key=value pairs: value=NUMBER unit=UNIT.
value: value=80 unit=V
